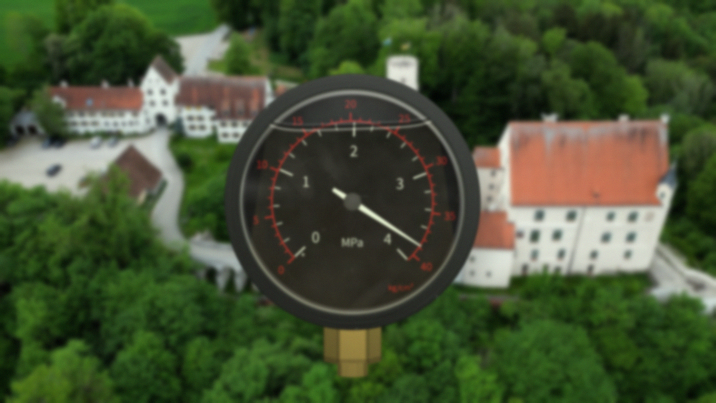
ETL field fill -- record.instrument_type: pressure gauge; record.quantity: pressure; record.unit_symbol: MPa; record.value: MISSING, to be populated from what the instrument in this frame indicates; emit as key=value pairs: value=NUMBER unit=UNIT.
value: value=3.8 unit=MPa
